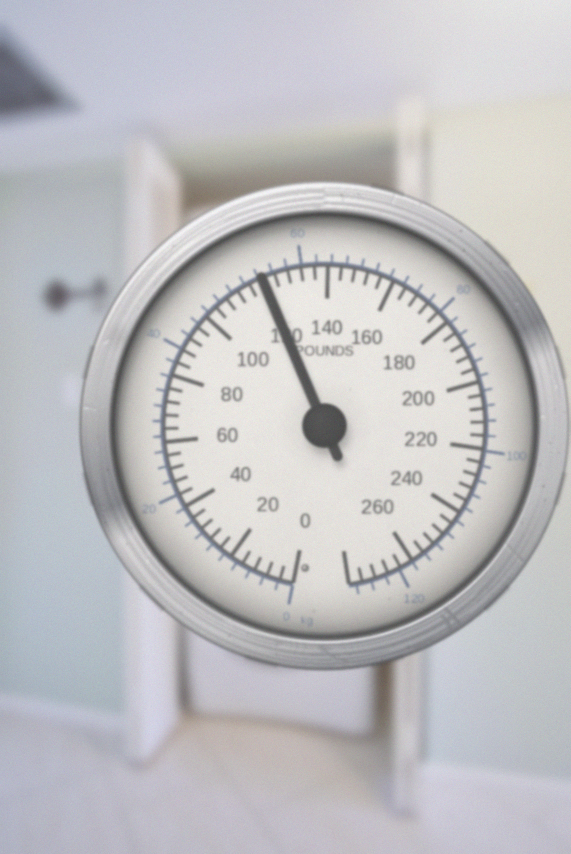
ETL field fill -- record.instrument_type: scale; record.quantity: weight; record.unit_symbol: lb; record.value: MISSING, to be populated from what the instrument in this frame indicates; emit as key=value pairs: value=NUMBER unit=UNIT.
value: value=120 unit=lb
